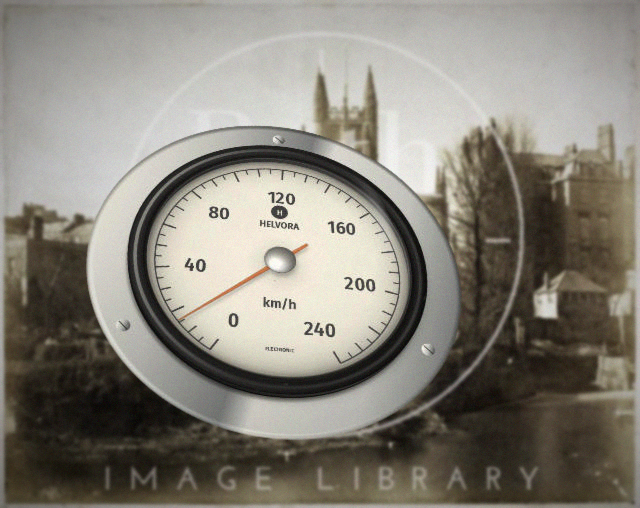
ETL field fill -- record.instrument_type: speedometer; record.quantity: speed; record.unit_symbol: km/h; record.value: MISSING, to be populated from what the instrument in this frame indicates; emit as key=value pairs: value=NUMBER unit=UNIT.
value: value=15 unit=km/h
